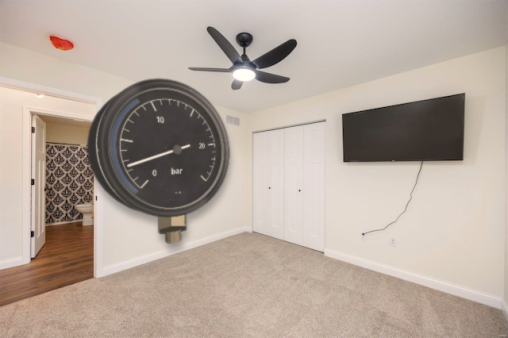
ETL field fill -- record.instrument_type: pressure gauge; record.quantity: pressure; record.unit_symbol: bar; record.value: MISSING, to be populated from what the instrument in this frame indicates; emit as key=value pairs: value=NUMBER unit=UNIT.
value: value=2.5 unit=bar
